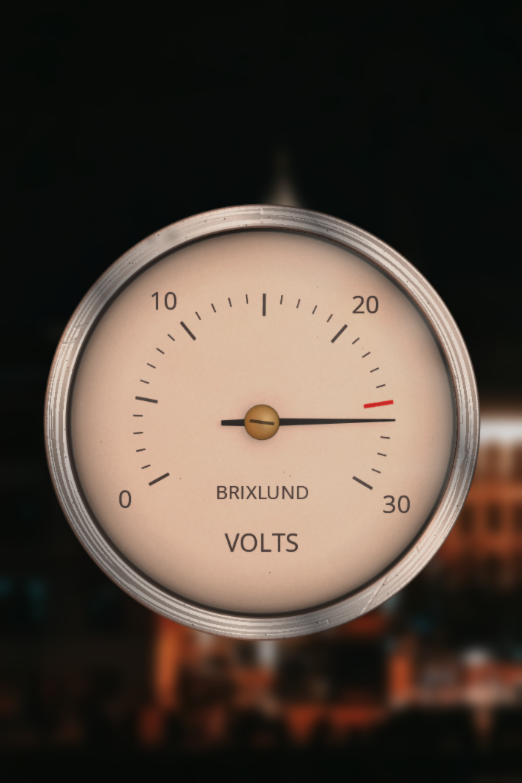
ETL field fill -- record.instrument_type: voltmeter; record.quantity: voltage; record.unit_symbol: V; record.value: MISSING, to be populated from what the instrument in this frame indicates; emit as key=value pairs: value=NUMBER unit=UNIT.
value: value=26 unit=V
